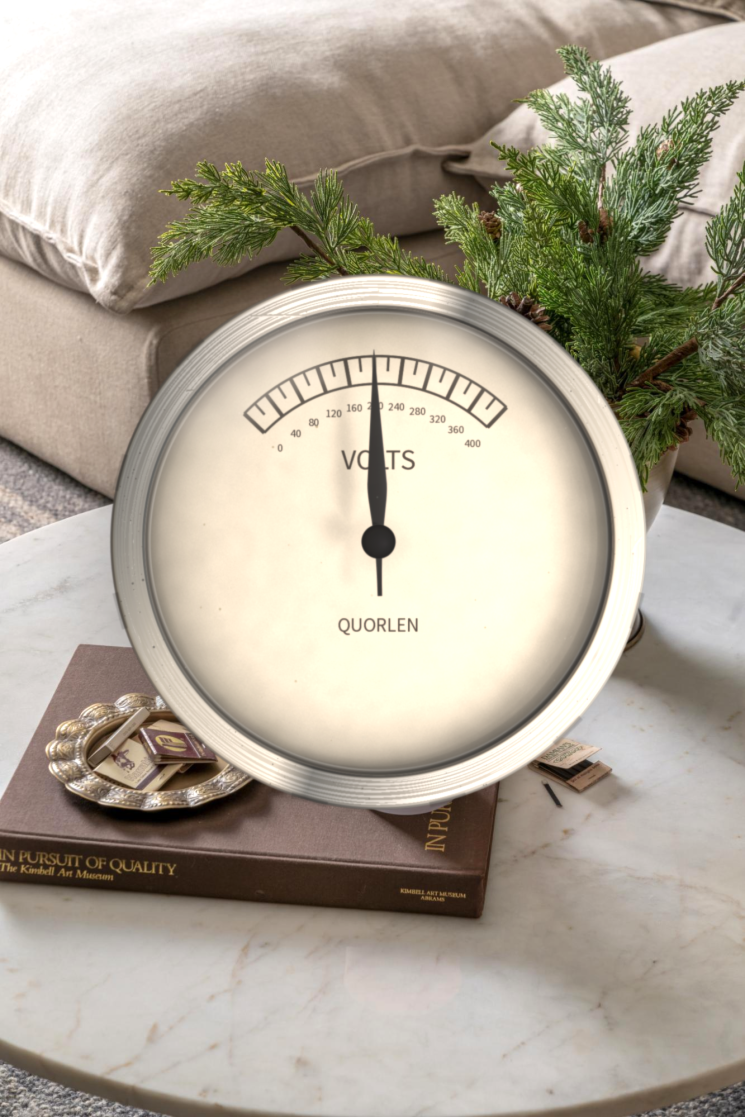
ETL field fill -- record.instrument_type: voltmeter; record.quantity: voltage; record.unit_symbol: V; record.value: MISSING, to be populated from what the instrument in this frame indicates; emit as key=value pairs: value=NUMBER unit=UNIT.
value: value=200 unit=V
